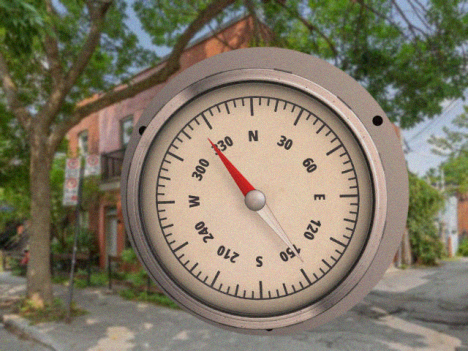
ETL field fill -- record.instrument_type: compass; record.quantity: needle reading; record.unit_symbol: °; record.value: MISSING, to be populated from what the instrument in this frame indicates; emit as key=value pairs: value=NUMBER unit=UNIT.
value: value=325 unit=°
